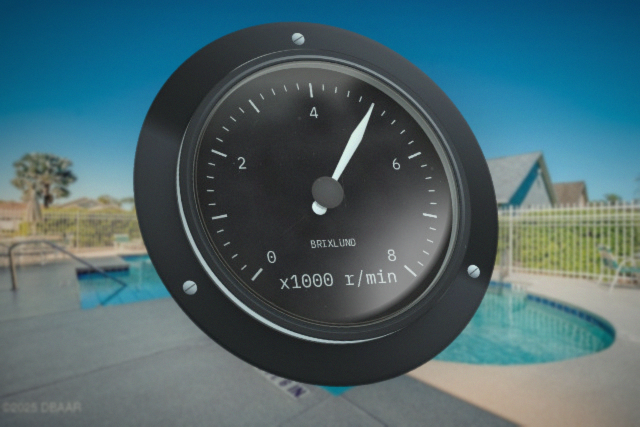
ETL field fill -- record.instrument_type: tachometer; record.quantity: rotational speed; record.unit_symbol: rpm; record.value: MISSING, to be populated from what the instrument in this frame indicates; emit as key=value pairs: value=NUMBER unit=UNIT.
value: value=5000 unit=rpm
